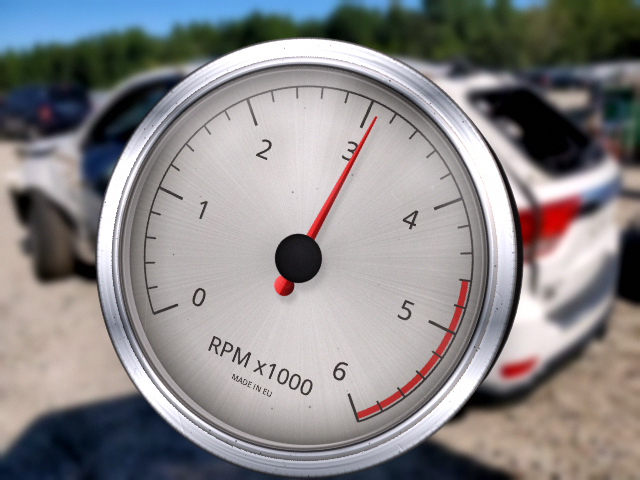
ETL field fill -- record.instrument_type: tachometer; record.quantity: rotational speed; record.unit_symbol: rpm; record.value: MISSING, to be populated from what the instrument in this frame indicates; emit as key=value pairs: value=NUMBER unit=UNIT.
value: value=3100 unit=rpm
